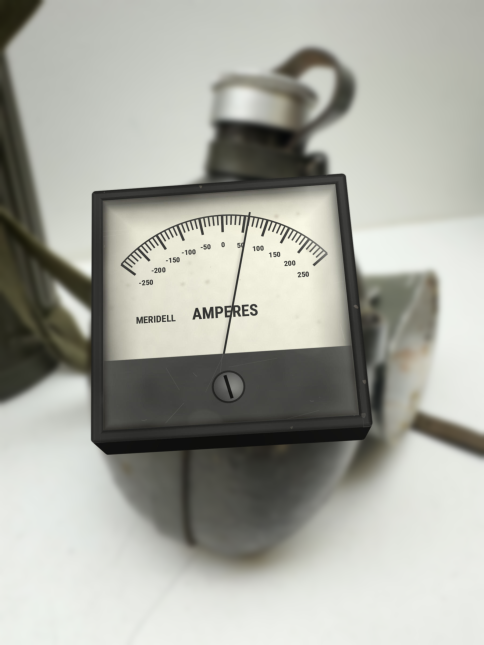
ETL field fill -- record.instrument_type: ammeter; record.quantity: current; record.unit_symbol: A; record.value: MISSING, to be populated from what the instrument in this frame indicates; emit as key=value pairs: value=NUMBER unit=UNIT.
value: value=60 unit=A
